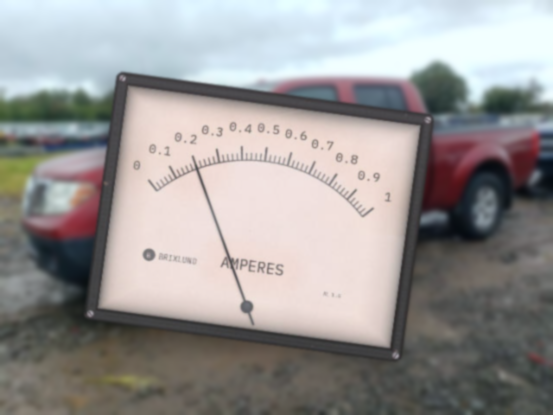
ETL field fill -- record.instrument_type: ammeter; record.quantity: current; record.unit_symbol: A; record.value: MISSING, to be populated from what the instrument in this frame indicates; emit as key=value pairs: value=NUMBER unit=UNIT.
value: value=0.2 unit=A
